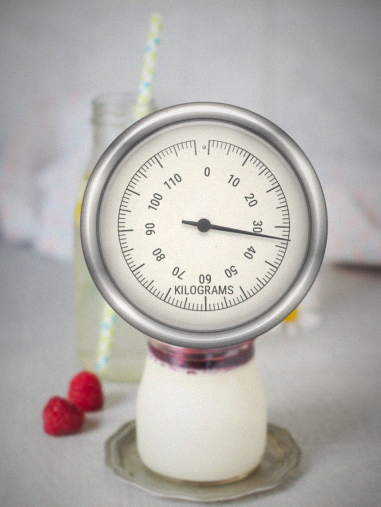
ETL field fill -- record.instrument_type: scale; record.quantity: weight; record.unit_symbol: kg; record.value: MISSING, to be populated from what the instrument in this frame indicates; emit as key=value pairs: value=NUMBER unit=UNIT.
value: value=33 unit=kg
